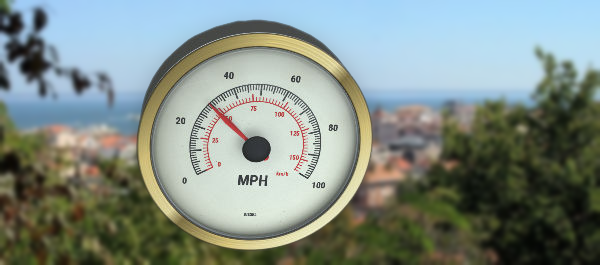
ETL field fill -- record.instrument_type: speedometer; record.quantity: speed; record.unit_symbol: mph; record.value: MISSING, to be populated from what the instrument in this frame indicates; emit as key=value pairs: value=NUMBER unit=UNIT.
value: value=30 unit=mph
